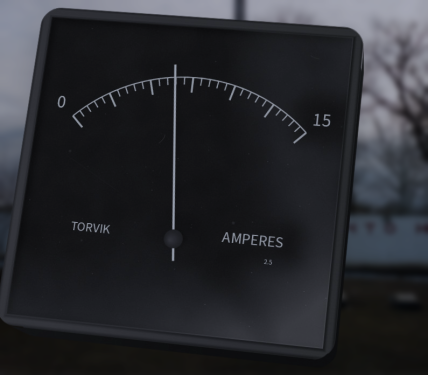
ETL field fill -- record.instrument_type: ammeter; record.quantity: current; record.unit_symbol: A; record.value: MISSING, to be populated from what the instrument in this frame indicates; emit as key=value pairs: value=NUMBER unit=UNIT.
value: value=6.5 unit=A
